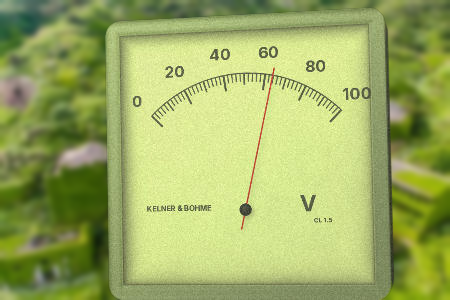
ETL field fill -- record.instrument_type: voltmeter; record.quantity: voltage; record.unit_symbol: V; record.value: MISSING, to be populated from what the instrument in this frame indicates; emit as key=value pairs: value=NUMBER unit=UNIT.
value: value=64 unit=V
